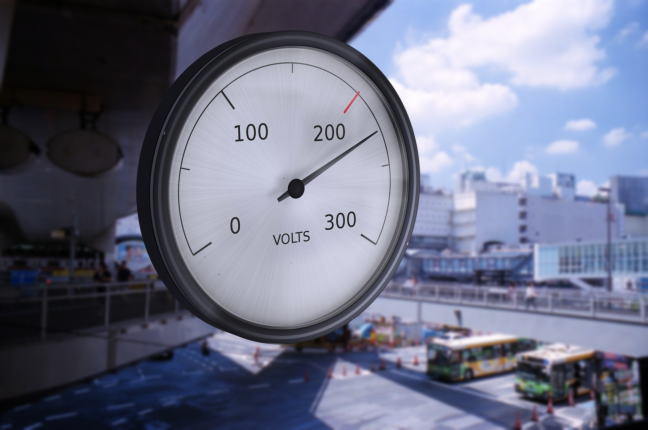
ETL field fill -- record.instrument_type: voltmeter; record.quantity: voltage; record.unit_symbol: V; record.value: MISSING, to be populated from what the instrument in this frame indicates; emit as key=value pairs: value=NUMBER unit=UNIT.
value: value=225 unit=V
